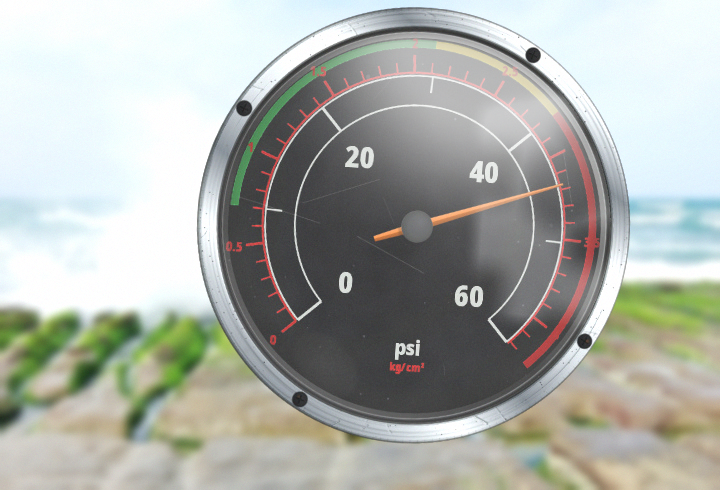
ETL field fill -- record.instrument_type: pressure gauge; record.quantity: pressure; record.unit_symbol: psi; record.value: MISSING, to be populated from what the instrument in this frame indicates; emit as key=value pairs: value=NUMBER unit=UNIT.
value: value=45 unit=psi
